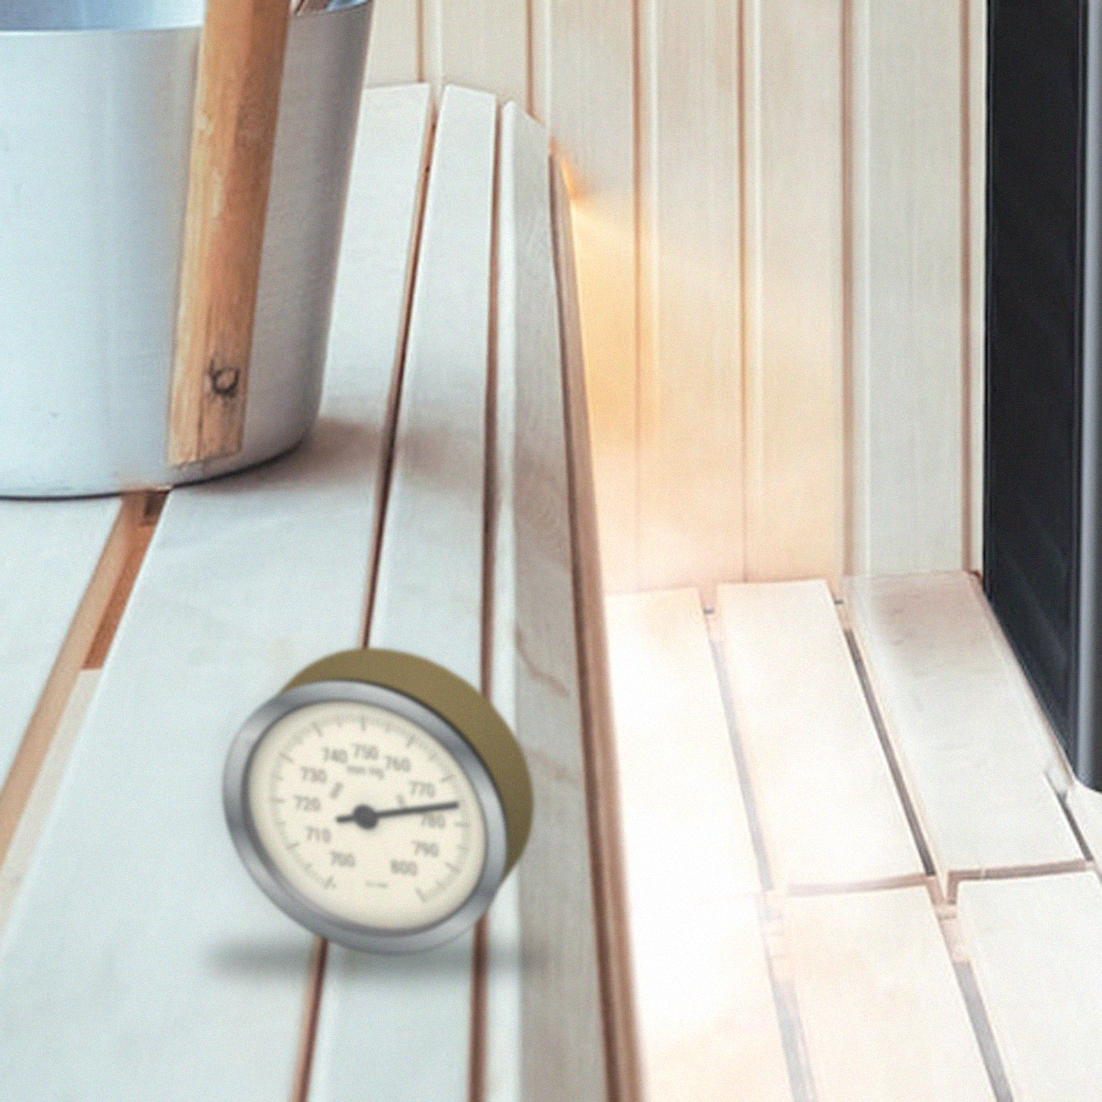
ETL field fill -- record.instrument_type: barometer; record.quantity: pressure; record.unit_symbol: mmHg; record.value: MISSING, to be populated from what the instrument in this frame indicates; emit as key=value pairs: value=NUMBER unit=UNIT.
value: value=775 unit=mmHg
